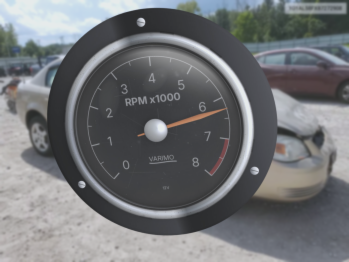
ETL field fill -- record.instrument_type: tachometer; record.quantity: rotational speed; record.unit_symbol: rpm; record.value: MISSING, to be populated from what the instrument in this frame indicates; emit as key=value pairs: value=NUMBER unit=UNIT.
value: value=6250 unit=rpm
